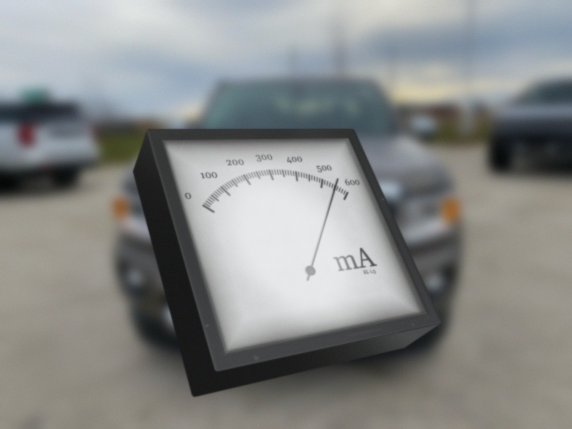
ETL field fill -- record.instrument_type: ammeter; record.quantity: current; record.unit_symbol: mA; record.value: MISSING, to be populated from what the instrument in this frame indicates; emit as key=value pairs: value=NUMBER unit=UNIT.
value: value=550 unit=mA
